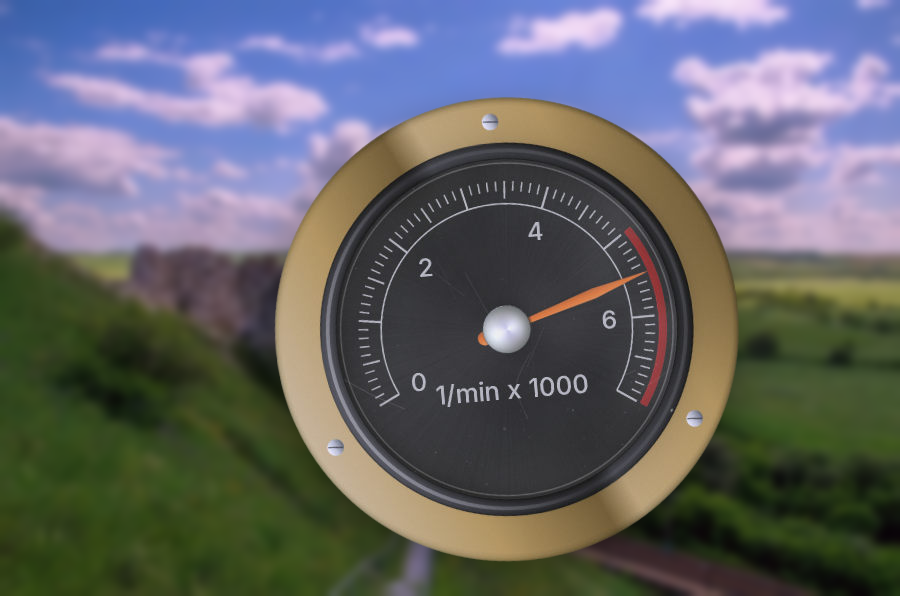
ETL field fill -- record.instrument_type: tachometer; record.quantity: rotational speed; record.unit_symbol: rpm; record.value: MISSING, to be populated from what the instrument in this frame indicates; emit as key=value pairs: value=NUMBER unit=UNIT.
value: value=5500 unit=rpm
